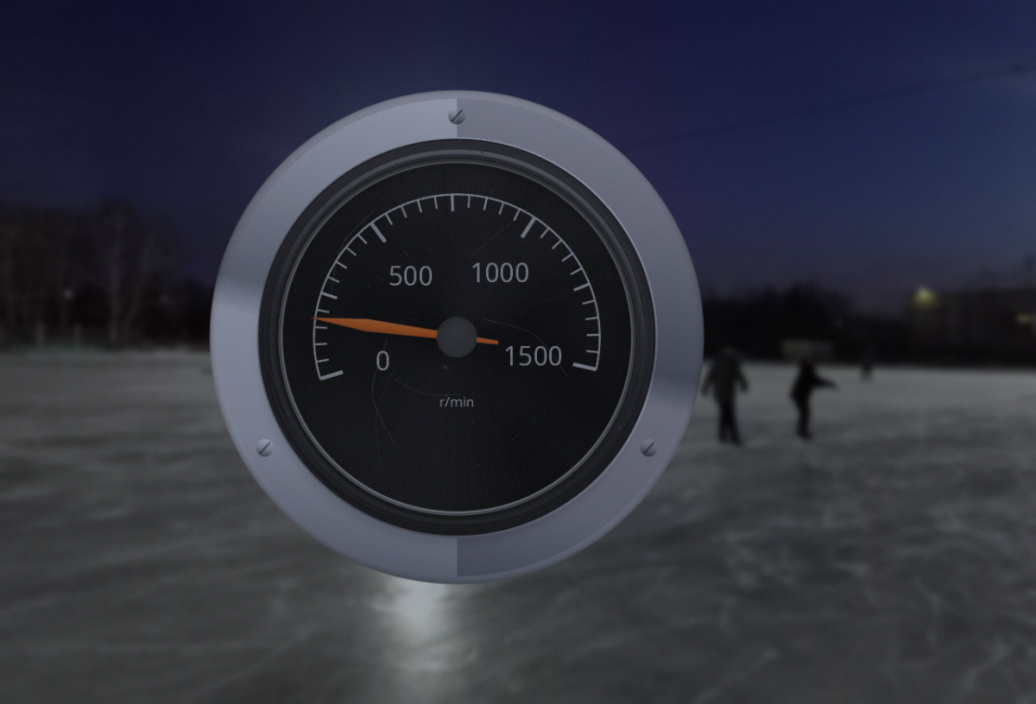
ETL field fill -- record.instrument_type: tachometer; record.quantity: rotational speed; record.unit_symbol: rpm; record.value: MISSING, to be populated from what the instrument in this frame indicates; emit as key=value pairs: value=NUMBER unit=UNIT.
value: value=175 unit=rpm
